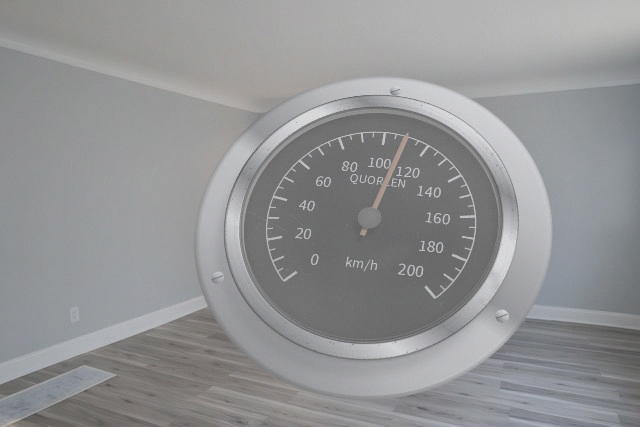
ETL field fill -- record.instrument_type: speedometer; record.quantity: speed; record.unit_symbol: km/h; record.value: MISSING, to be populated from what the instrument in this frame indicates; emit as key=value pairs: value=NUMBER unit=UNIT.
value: value=110 unit=km/h
